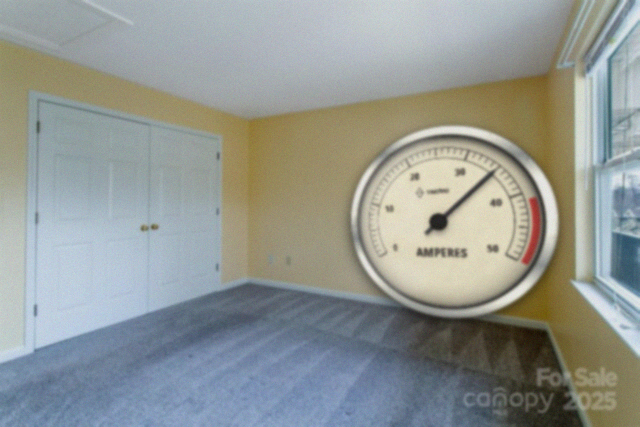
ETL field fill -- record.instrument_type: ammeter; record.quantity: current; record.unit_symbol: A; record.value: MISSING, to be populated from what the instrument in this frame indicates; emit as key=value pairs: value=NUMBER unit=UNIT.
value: value=35 unit=A
